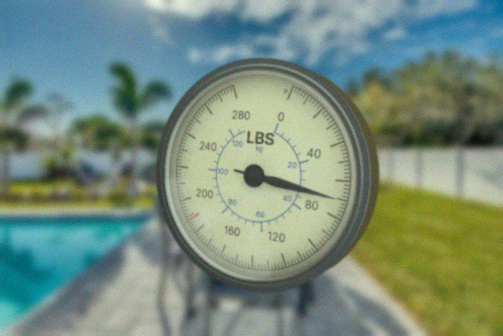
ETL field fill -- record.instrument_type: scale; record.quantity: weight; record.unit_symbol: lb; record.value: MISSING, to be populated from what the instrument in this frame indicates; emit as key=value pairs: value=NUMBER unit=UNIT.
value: value=70 unit=lb
